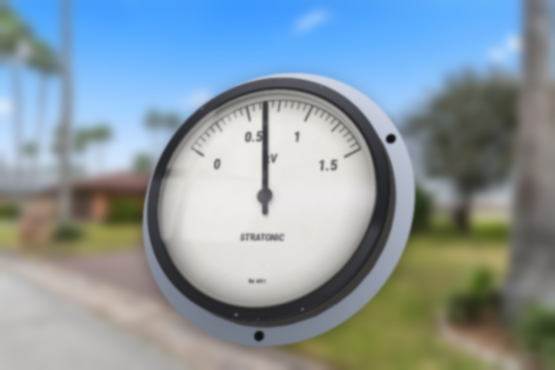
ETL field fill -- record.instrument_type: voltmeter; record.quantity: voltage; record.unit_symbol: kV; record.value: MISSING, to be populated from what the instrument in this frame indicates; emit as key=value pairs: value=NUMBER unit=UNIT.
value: value=0.65 unit=kV
